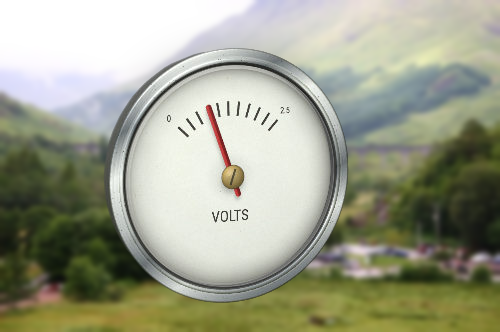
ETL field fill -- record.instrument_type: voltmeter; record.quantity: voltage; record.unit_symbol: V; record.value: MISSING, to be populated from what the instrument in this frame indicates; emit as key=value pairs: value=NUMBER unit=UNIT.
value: value=0.75 unit=V
